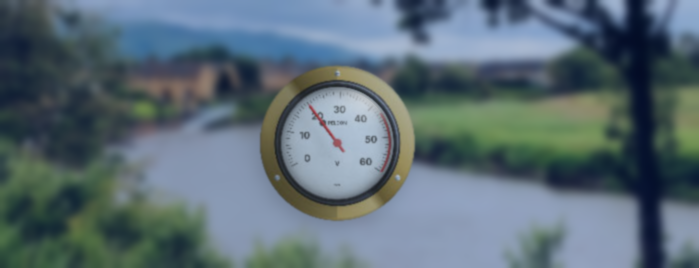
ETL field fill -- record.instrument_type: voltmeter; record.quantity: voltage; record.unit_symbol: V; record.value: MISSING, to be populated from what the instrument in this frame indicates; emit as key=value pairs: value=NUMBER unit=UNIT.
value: value=20 unit=V
